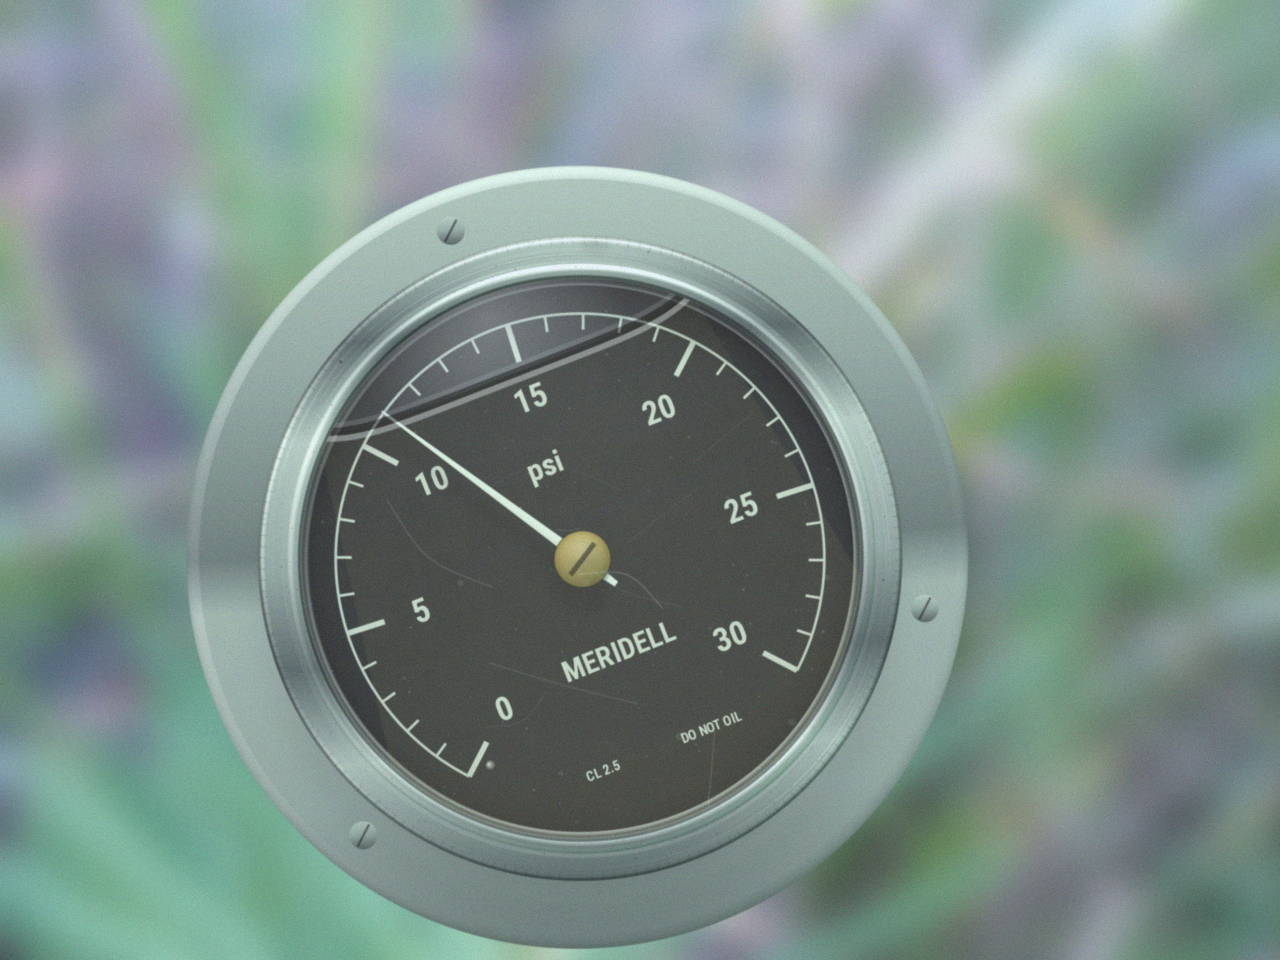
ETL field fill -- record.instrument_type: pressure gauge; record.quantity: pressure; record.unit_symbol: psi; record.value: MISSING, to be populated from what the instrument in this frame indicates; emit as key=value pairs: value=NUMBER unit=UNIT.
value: value=11 unit=psi
